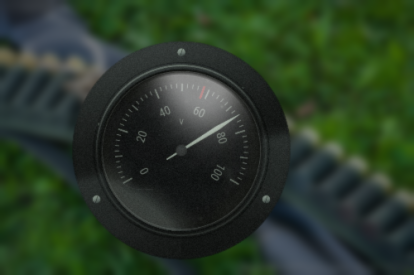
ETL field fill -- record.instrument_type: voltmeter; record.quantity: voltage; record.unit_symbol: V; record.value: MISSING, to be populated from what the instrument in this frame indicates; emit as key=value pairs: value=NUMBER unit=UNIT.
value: value=74 unit=V
